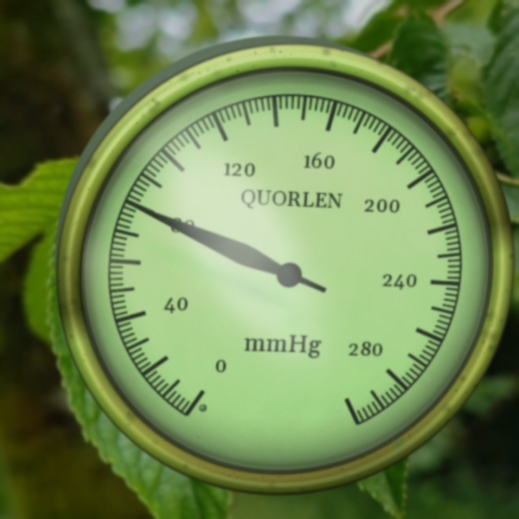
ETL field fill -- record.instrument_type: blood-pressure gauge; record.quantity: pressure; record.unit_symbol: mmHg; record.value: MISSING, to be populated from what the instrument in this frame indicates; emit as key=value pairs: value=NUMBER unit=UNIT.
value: value=80 unit=mmHg
